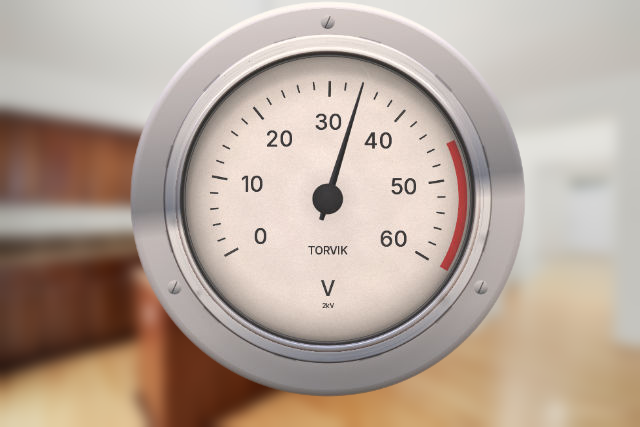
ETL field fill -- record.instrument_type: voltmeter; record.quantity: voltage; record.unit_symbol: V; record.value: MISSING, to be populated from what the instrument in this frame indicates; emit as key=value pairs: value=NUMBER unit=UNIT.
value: value=34 unit=V
